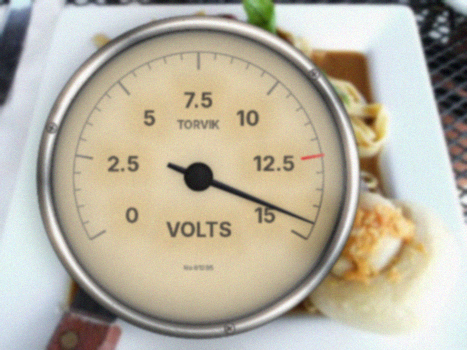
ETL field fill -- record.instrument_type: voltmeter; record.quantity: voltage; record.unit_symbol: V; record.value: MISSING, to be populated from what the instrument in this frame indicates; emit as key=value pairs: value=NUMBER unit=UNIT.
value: value=14.5 unit=V
